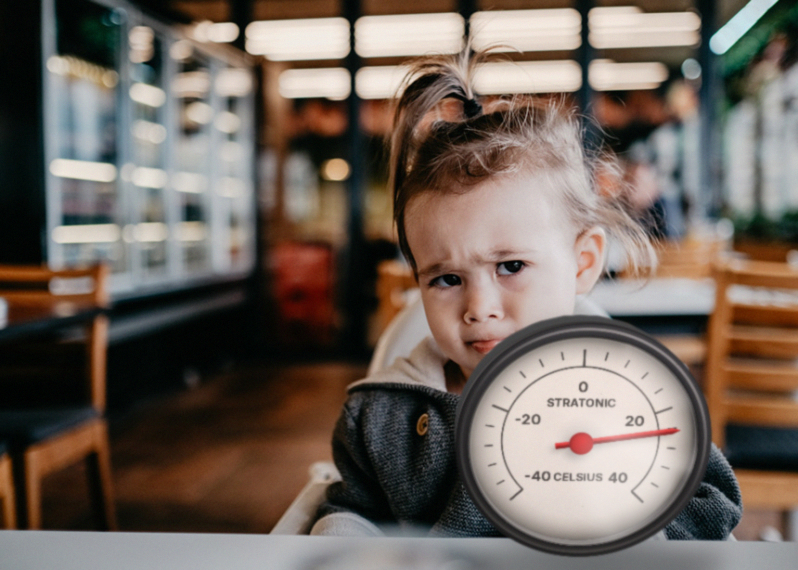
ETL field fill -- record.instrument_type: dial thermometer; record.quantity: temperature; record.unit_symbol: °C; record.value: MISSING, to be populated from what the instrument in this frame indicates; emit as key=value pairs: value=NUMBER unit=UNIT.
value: value=24 unit=°C
